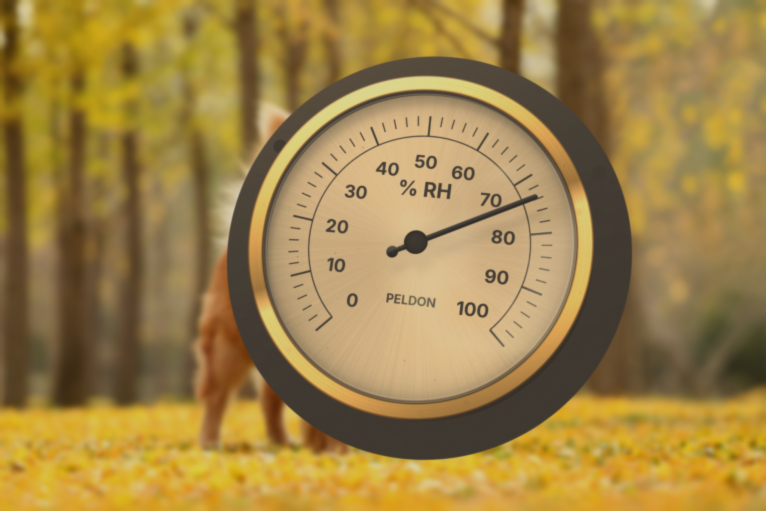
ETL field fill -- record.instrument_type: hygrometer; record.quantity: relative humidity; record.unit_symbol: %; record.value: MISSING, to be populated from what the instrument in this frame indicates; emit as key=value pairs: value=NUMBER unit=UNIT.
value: value=74 unit=%
